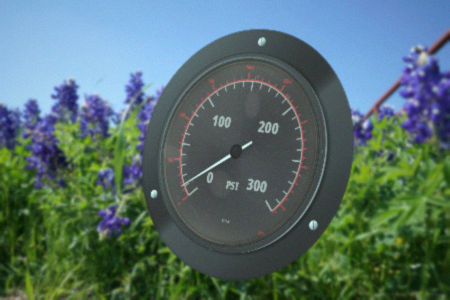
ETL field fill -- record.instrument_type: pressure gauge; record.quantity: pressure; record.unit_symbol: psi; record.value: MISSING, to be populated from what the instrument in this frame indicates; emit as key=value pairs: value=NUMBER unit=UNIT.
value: value=10 unit=psi
